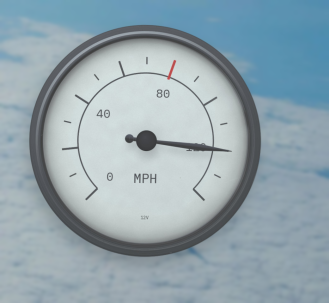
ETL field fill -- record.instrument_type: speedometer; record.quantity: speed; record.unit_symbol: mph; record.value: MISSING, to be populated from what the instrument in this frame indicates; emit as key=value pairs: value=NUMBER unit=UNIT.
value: value=120 unit=mph
